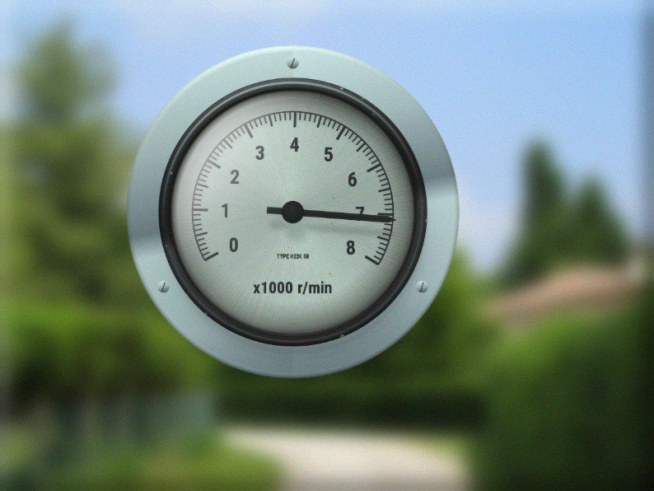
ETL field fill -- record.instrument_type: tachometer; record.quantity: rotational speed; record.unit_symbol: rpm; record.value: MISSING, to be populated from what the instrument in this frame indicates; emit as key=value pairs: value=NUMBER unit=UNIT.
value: value=7100 unit=rpm
